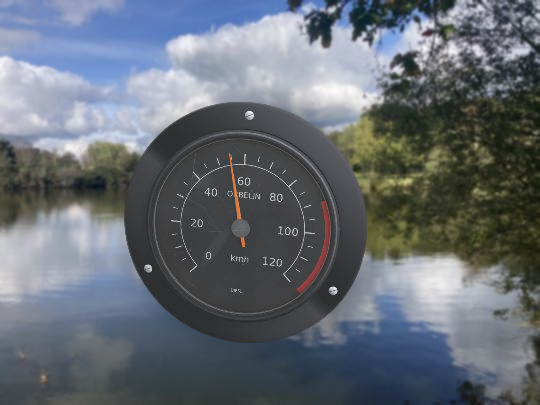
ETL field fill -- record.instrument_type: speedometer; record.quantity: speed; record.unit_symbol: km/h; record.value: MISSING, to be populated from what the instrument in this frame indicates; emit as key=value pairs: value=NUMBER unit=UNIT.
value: value=55 unit=km/h
